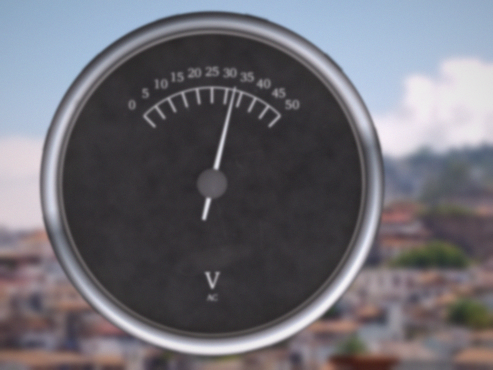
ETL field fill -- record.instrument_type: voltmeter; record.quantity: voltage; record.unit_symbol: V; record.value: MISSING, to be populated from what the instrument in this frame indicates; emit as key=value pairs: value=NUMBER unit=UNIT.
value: value=32.5 unit=V
